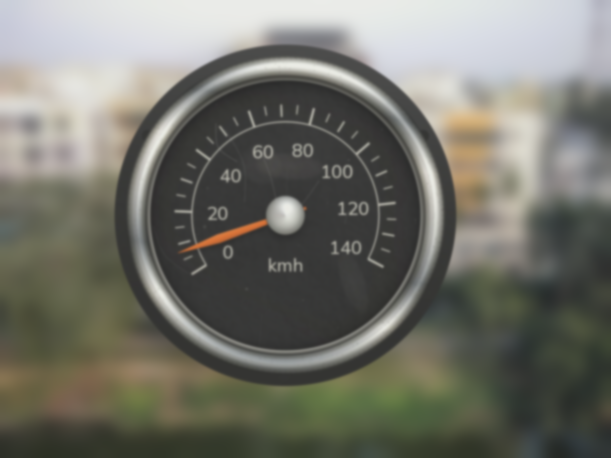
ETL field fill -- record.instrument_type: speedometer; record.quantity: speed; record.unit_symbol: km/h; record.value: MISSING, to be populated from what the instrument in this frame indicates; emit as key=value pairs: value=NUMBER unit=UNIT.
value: value=7.5 unit=km/h
